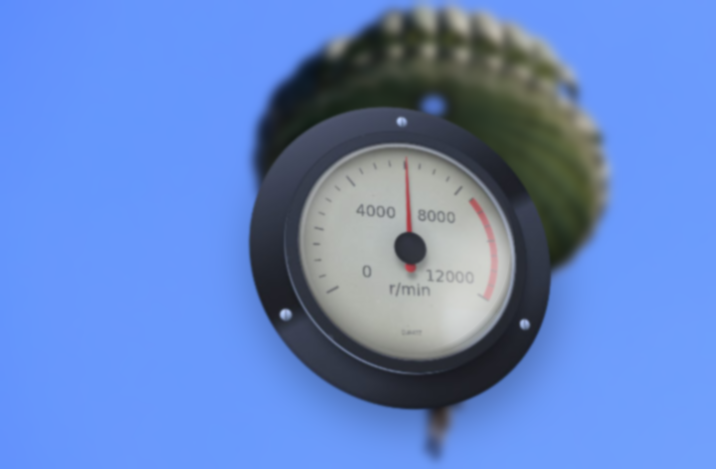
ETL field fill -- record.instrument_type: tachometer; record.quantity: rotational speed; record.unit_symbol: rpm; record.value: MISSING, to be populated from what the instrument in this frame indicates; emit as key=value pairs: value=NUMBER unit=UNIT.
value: value=6000 unit=rpm
